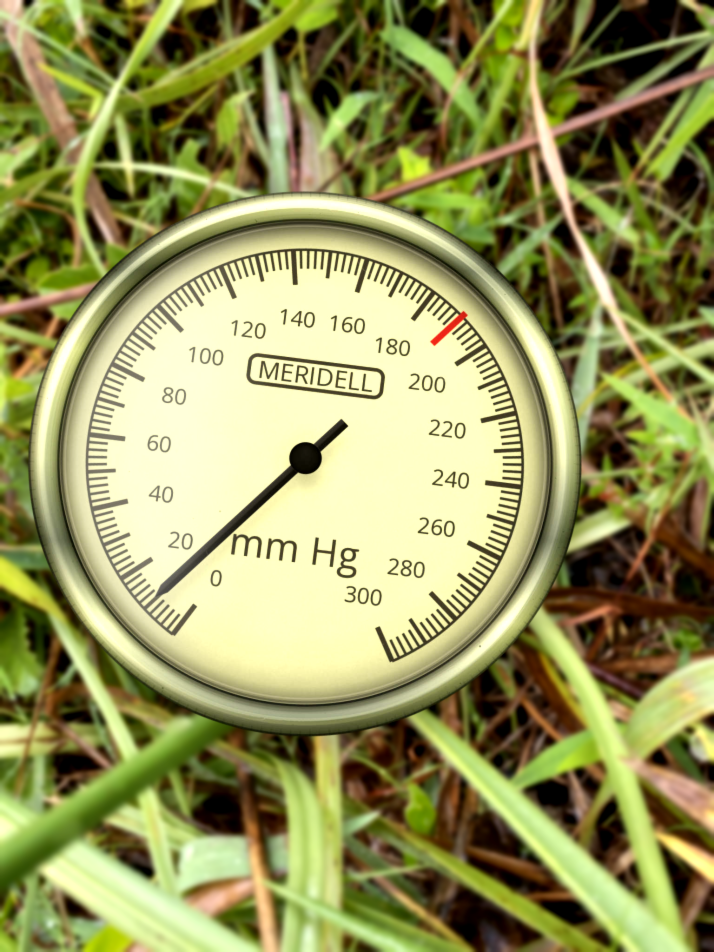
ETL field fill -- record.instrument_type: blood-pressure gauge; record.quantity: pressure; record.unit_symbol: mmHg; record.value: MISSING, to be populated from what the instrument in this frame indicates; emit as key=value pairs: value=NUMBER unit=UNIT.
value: value=10 unit=mmHg
